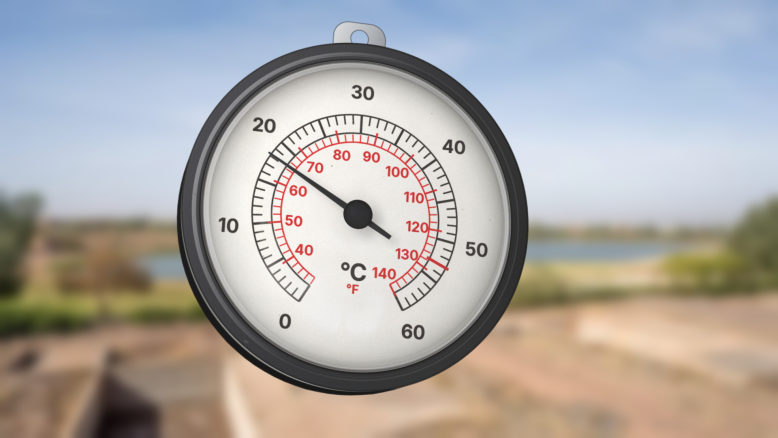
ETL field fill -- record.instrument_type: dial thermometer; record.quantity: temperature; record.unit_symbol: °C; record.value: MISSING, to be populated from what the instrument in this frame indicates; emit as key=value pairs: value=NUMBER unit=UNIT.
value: value=18 unit=°C
